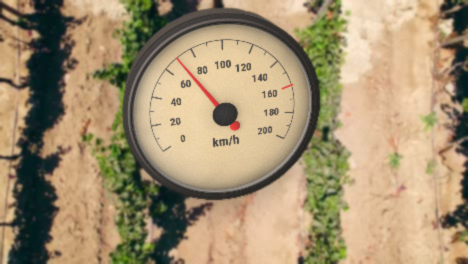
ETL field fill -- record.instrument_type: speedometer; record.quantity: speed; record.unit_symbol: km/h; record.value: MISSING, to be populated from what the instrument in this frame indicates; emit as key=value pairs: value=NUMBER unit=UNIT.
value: value=70 unit=km/h
